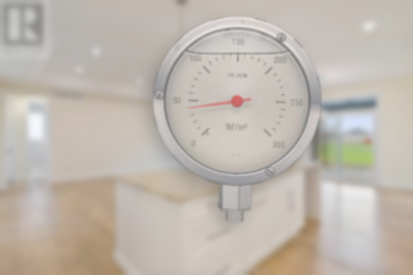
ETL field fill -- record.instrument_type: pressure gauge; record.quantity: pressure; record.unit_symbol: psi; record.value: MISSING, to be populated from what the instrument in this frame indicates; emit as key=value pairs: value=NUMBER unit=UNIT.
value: value=40 unit=psi
